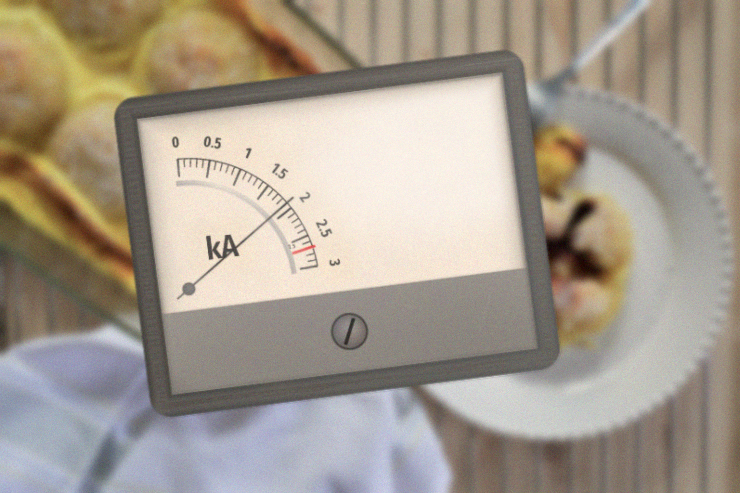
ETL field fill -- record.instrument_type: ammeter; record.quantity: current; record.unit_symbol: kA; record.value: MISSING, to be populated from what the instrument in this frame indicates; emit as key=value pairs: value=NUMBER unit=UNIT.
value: value=1.9 unit=kA
